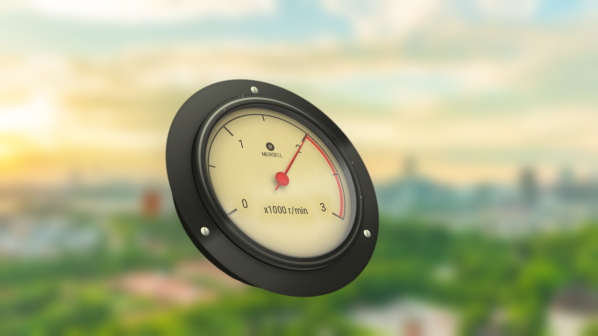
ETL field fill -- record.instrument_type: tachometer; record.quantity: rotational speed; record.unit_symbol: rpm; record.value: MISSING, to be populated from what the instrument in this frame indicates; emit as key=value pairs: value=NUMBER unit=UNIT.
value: value=2000 unit=rpm
